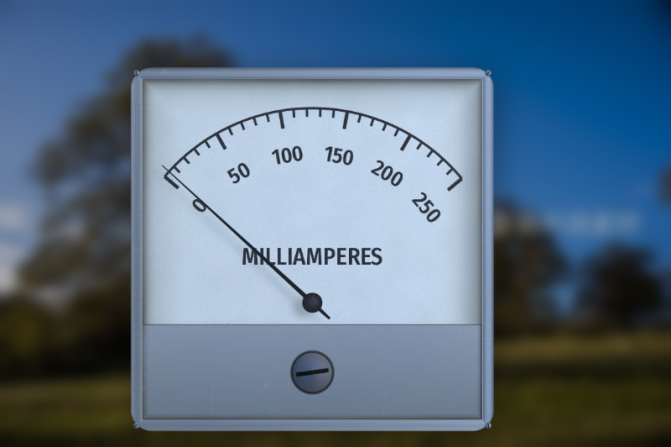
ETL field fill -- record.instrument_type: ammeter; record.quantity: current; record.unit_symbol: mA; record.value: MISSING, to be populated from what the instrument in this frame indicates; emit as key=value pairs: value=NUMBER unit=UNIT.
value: value=5 unit=mA
